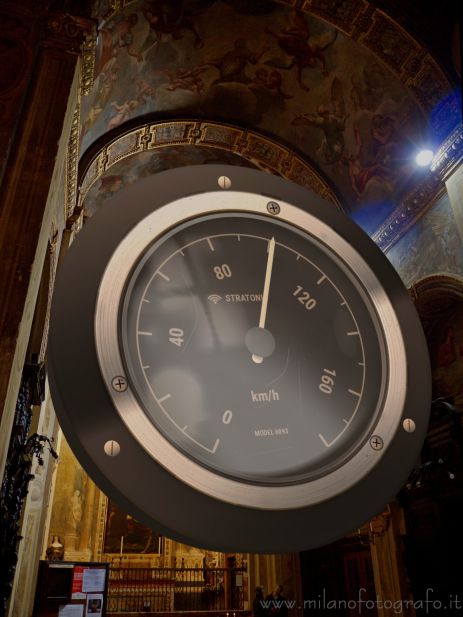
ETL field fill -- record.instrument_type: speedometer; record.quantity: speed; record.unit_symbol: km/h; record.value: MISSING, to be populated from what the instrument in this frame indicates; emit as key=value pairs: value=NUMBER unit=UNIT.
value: value=100 unit=km/h
